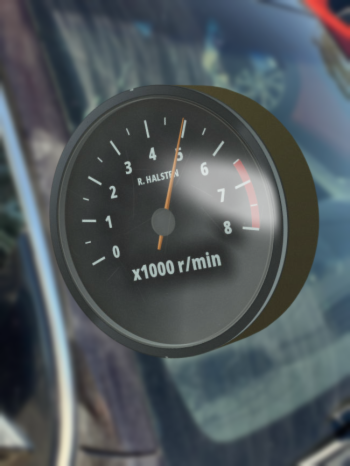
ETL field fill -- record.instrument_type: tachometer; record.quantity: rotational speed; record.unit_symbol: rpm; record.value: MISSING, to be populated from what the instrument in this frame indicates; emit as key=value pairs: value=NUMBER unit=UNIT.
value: value=5000 unit=rpm
